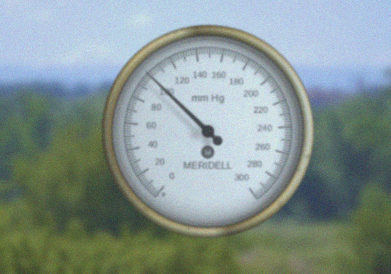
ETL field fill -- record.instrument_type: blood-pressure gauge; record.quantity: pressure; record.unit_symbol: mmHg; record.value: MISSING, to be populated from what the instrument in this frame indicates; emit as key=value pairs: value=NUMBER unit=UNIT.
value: value=100 unit=mmHg
